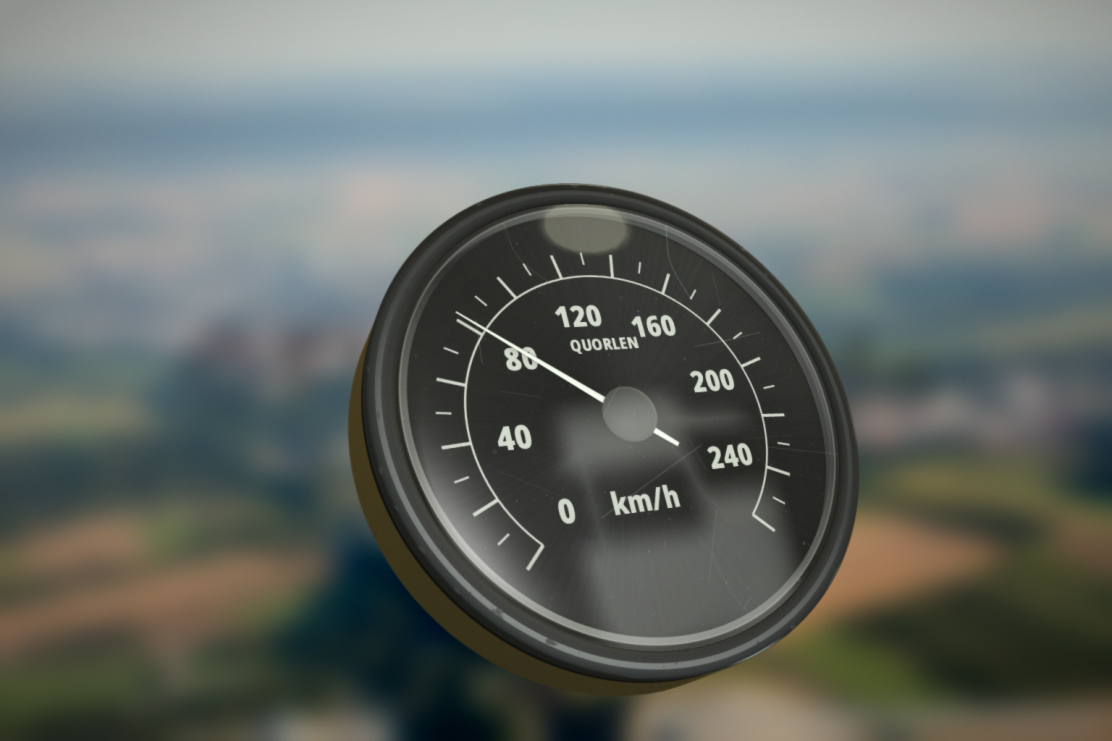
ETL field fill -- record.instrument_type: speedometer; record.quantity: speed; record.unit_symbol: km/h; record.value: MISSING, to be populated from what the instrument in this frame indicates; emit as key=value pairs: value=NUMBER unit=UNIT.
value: value=80 unit=km/h
